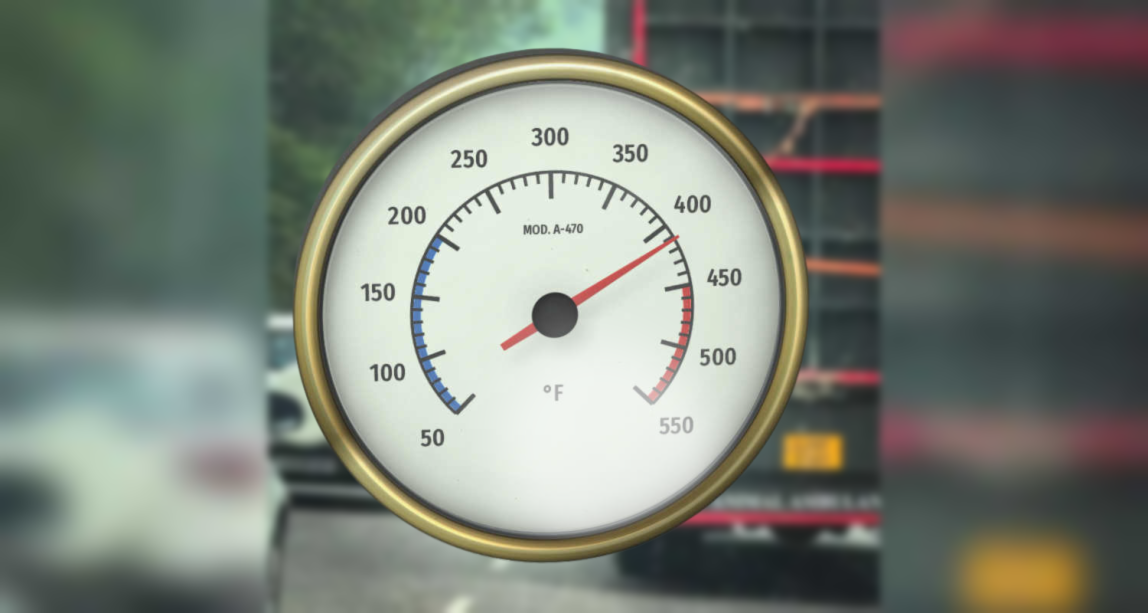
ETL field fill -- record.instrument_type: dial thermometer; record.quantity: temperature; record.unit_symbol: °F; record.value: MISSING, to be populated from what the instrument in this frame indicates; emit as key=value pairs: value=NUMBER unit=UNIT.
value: value=410 unit=°F
